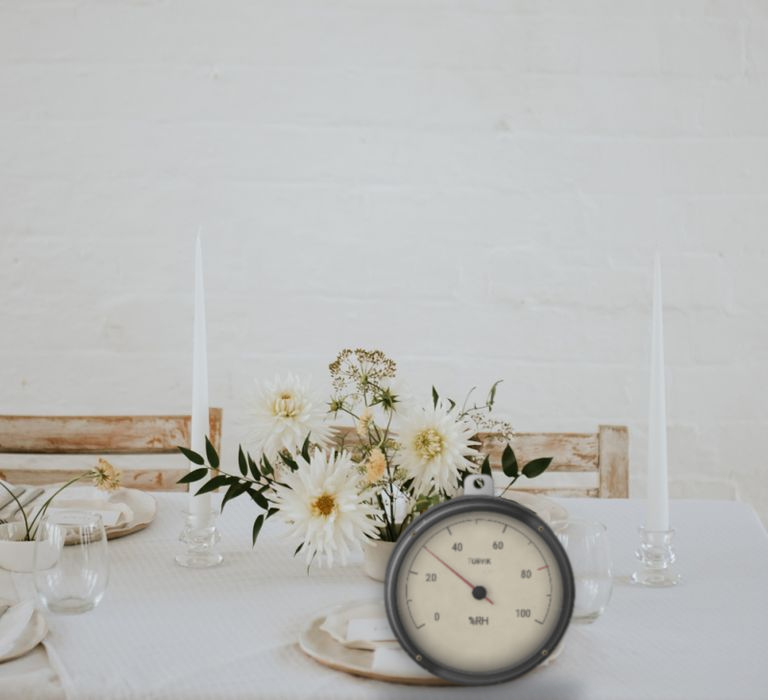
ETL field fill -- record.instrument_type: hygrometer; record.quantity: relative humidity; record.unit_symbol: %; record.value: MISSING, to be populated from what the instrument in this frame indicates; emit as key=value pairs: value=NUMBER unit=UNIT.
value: value=30 unit=%
